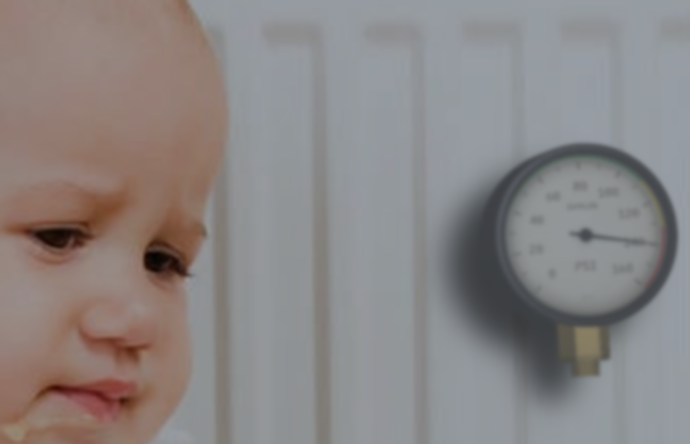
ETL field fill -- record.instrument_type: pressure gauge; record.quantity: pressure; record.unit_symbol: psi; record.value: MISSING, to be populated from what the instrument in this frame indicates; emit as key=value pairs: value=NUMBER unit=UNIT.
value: value=140 unit=psi
